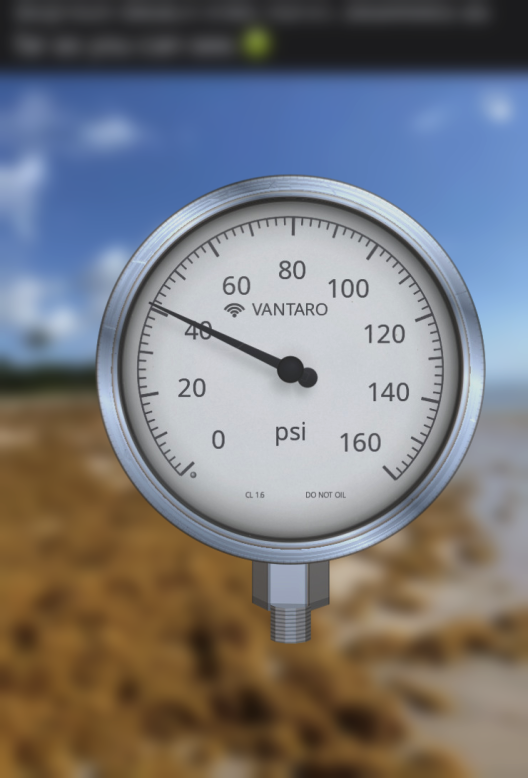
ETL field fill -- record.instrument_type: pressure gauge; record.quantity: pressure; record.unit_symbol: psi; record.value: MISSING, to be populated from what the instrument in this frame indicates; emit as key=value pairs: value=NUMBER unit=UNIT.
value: value=41 unit=psi
